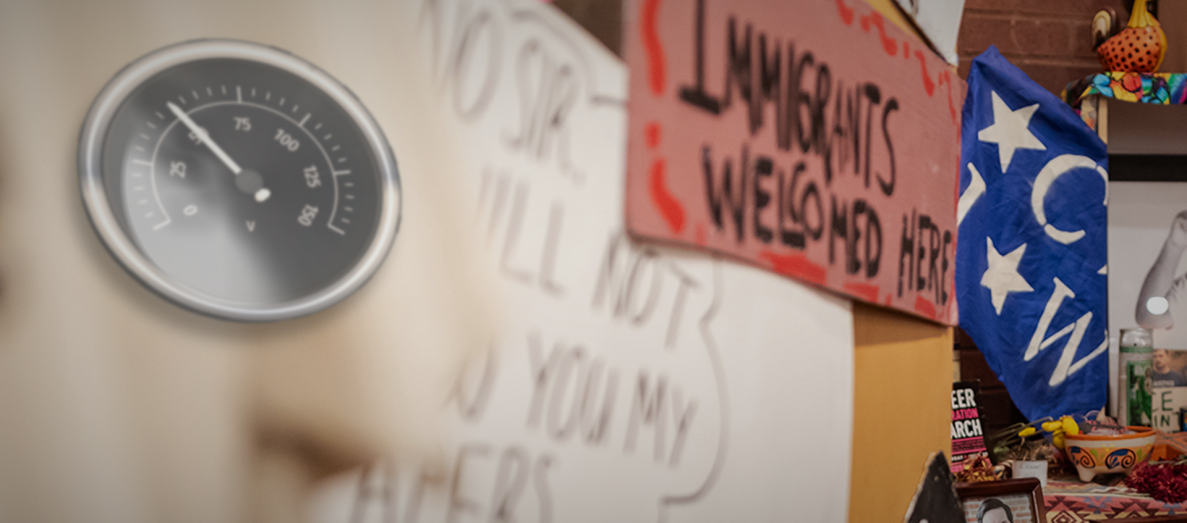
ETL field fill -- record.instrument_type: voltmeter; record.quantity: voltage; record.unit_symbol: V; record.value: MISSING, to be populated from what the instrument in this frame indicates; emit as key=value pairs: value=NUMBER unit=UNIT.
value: value=50 unit=V
